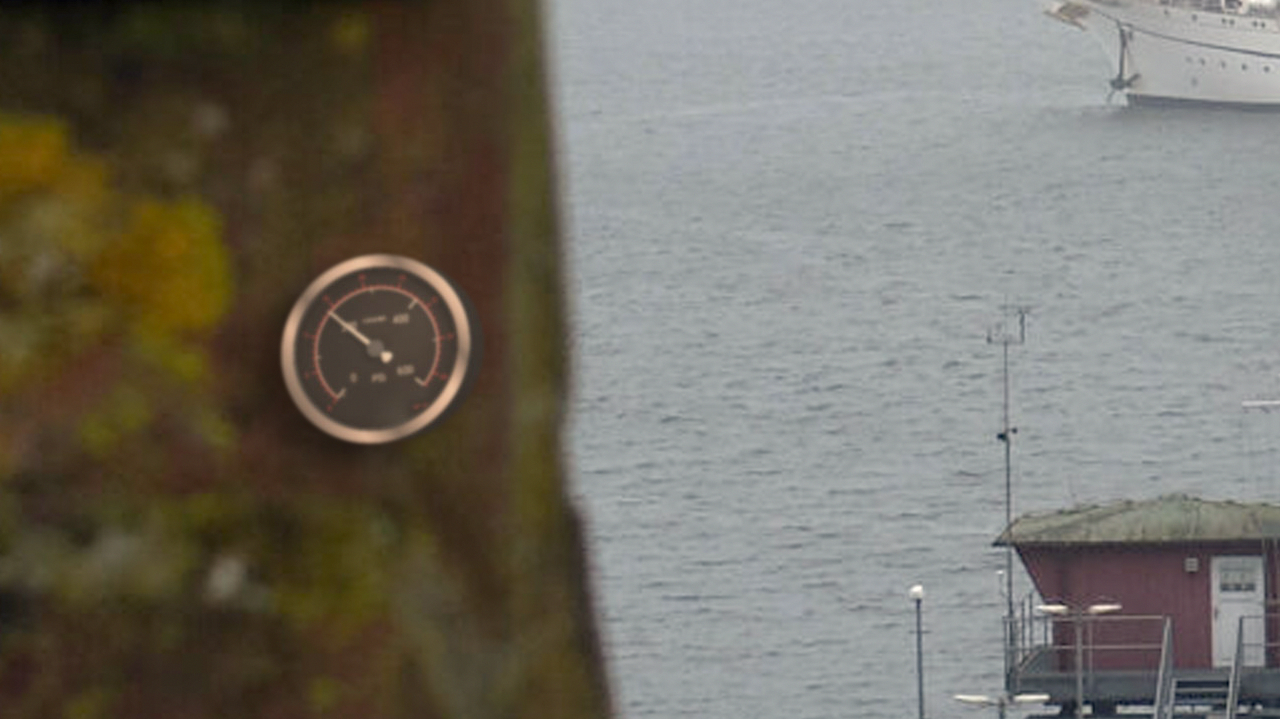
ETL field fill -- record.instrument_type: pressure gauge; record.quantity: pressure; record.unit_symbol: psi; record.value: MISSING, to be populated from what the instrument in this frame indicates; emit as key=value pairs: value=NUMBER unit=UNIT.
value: value=200 unit=psi
